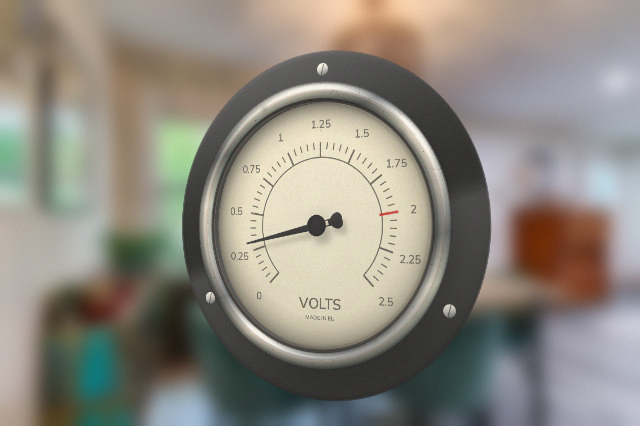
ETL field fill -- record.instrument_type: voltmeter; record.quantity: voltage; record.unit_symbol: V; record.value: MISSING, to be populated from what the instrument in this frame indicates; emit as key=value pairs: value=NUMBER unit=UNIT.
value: value=0.3 unit=V
